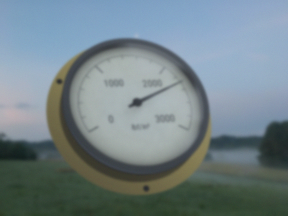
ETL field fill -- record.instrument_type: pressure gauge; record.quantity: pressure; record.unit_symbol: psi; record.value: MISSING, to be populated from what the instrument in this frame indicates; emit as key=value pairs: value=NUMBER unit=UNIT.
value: value=2300 unit=psi
